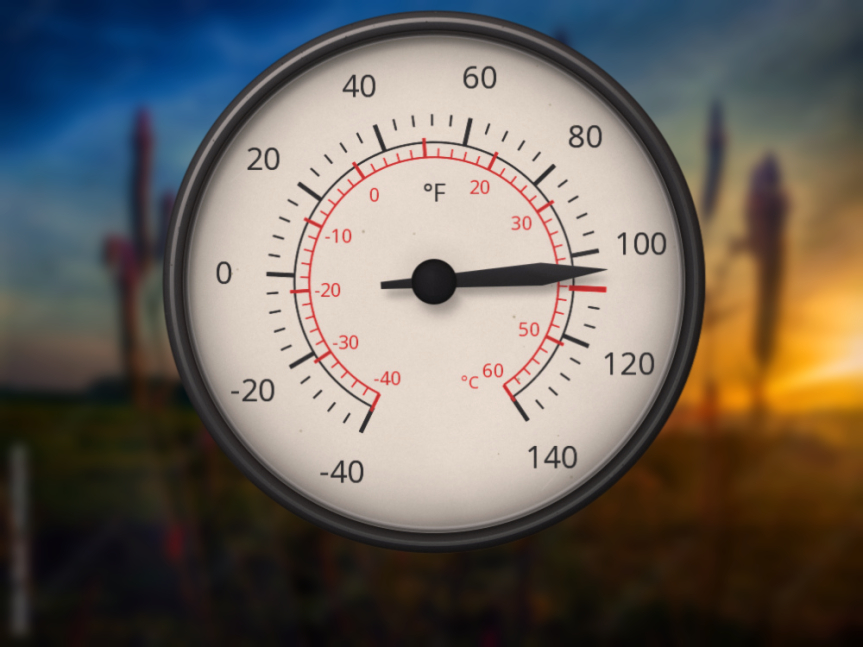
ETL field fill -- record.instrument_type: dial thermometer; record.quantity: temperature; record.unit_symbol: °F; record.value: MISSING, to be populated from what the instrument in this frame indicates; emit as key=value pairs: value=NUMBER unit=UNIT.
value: value=104 unit=°F
